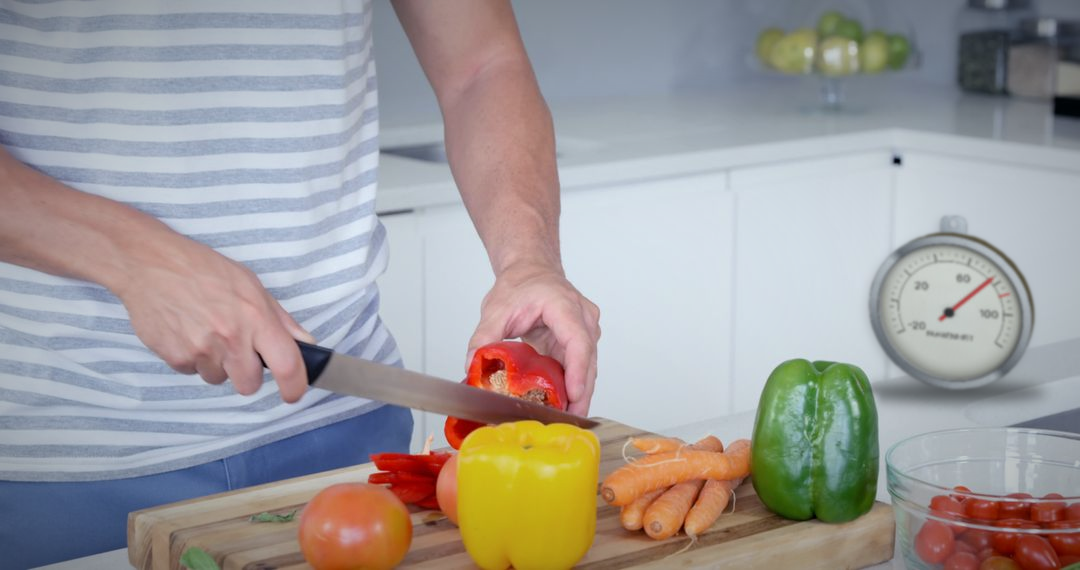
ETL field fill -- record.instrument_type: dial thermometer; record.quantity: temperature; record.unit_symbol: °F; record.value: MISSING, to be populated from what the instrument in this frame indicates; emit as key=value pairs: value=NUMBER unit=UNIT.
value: value=76 unit=°F
